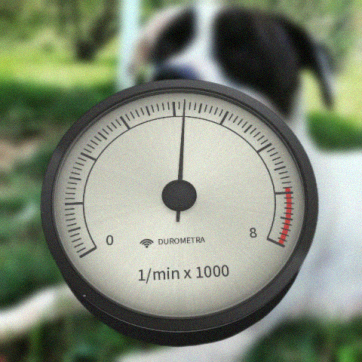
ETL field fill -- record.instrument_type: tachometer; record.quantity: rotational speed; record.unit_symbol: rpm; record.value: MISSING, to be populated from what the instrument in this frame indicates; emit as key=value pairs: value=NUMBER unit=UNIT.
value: value=4200 unit=rpm
